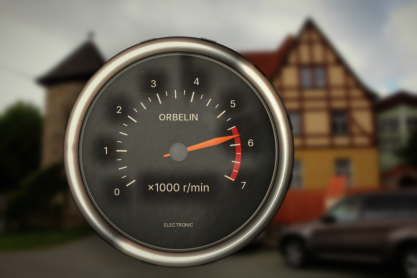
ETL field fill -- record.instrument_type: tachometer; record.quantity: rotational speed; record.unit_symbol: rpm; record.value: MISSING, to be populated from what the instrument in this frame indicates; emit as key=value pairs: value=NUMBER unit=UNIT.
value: value=5750 unit=rpm
